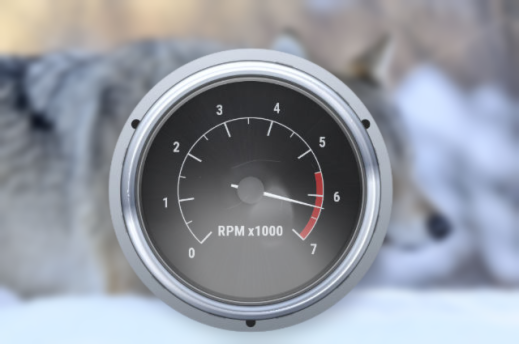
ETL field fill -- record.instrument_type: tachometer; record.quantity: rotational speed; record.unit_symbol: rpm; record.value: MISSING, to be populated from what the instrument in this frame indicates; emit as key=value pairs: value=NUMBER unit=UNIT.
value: value=6250 unit=rpm
